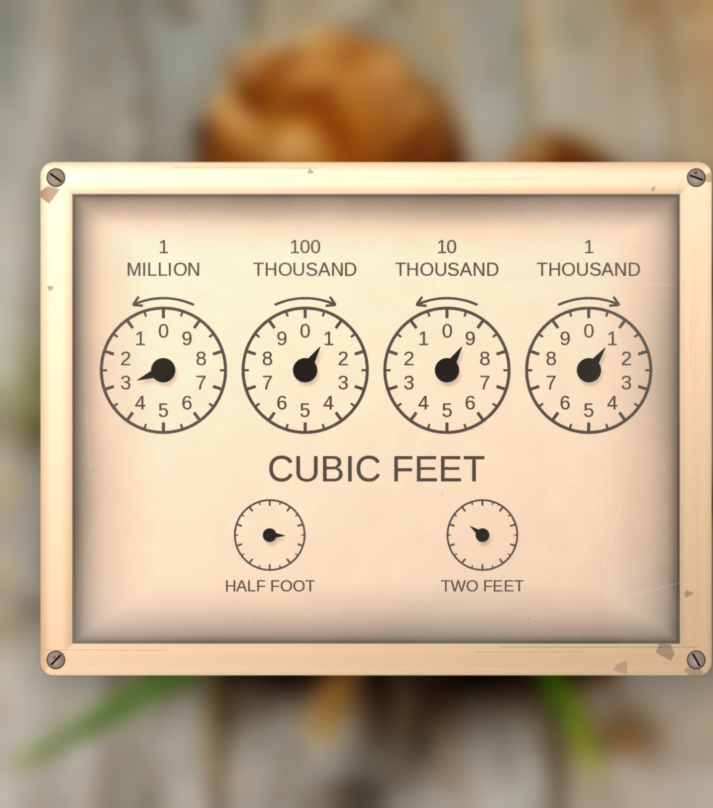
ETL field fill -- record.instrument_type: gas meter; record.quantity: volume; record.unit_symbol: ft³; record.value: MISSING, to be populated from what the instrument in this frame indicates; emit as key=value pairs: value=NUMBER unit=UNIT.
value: value=309100 unit=ft³
